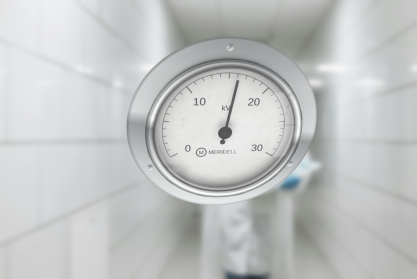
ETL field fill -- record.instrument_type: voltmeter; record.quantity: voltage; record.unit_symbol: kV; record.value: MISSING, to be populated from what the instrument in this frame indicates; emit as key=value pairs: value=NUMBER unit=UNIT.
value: value=16 unit=kV
